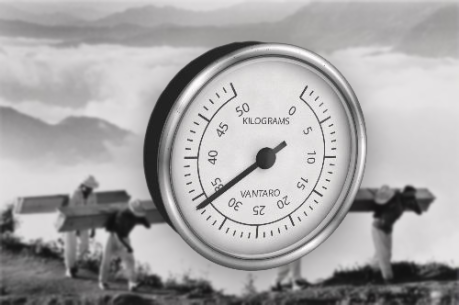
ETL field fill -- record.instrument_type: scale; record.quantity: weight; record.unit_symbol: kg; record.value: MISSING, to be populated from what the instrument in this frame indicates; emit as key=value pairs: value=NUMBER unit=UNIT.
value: value=34 unit=kg
